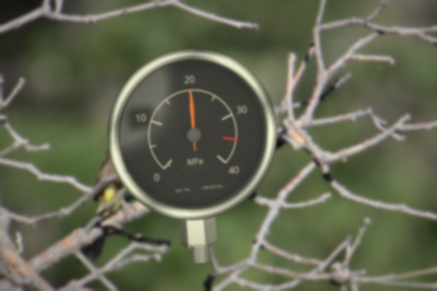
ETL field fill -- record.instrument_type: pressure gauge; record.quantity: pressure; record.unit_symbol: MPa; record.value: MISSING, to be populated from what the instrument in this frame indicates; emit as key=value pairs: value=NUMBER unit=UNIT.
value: value=20 unit=MPa
